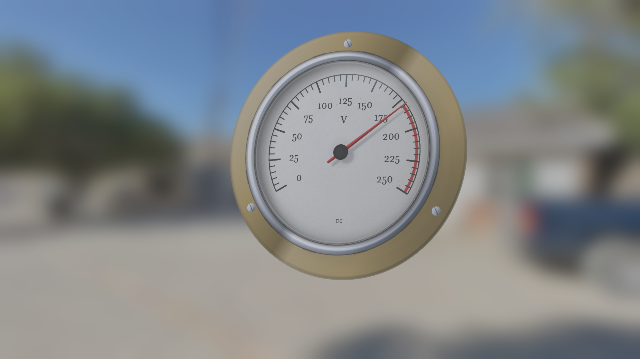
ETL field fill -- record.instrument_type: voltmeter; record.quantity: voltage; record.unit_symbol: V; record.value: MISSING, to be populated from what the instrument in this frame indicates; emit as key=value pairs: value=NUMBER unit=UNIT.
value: value=180 unit=V
